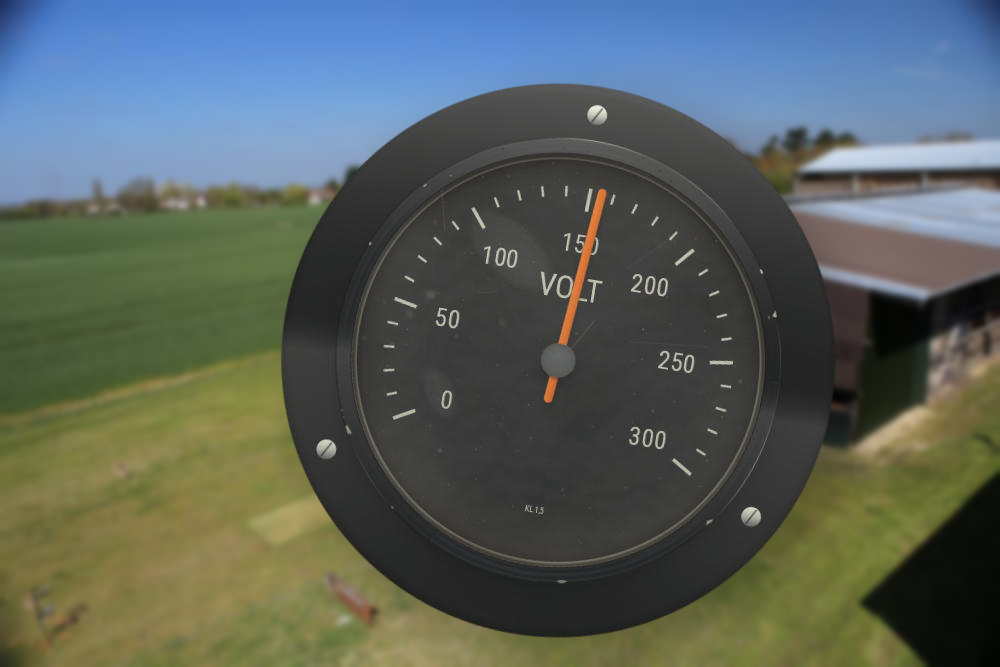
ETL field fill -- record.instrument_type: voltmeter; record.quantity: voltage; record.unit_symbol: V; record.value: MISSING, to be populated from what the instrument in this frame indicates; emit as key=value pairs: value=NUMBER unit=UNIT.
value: value=155 unit=V
